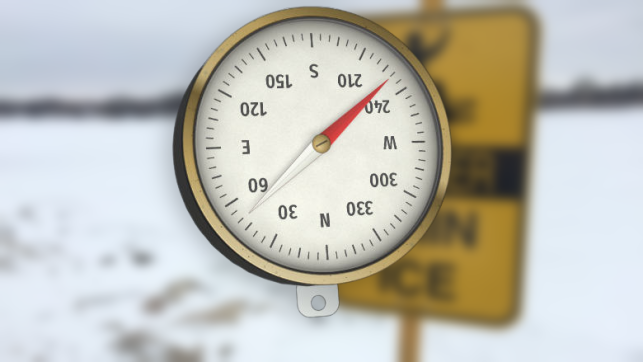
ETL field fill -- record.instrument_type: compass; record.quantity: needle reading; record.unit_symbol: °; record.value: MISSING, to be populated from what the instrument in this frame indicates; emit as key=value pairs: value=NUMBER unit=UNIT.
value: value=230 unit=°
